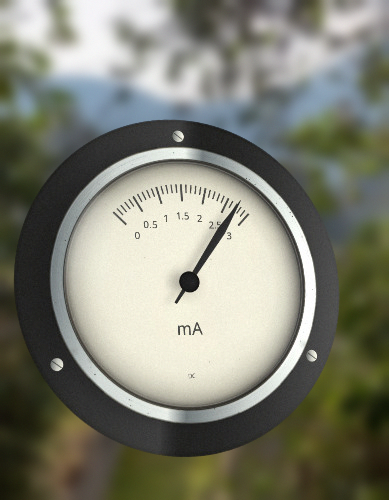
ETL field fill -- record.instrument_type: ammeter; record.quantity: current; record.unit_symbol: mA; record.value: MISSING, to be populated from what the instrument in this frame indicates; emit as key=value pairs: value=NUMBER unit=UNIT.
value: value=2.7 unit=mA
